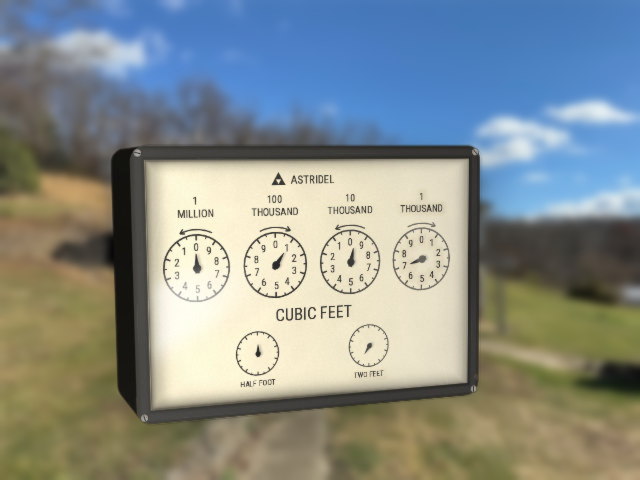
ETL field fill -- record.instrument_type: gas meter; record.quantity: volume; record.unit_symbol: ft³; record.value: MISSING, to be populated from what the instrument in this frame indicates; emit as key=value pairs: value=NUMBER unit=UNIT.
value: value=9700 unit=ft³
